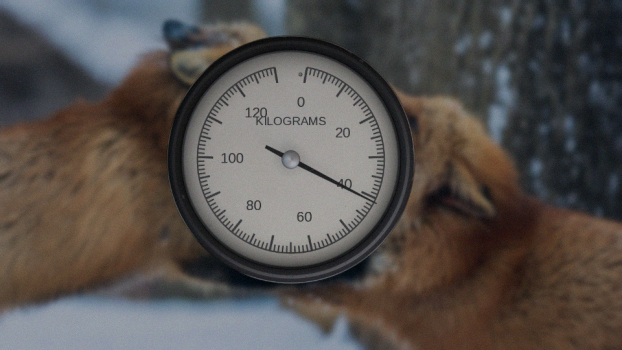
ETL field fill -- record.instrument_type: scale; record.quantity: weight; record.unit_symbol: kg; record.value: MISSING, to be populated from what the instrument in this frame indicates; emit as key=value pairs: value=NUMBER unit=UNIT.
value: value=41 unit=kg
